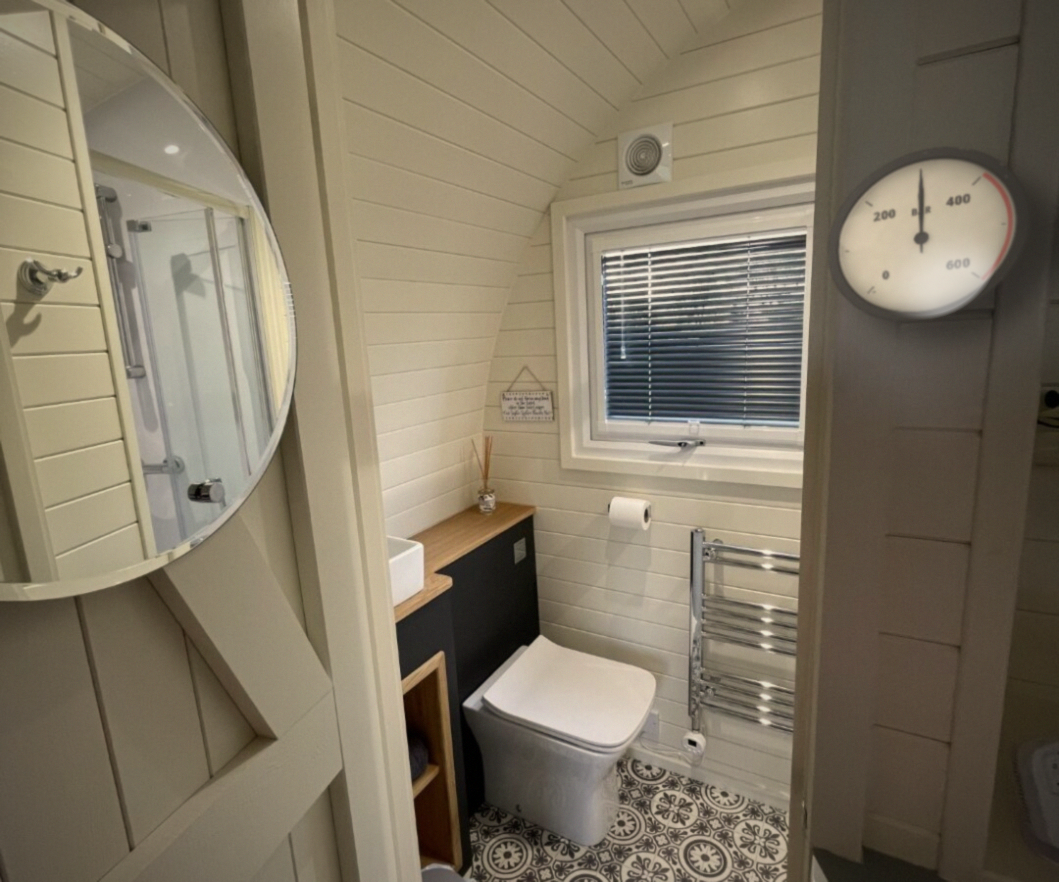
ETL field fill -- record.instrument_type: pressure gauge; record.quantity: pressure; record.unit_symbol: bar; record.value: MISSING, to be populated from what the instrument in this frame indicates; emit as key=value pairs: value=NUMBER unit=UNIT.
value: value=300 unit=bar
